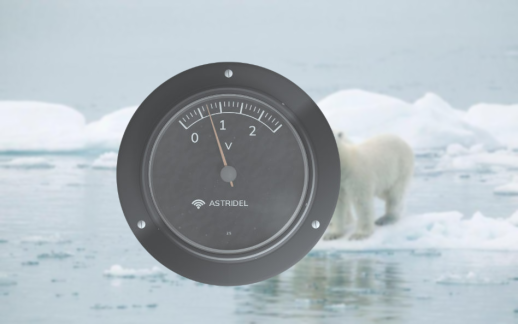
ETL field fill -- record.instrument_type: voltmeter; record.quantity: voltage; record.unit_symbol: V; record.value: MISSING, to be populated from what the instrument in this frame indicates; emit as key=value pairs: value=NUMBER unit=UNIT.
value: value=0.7 unit=V
